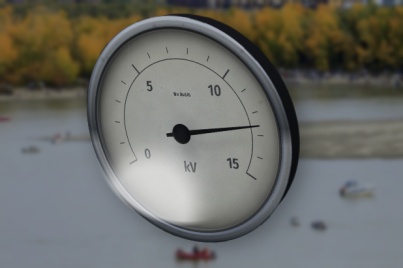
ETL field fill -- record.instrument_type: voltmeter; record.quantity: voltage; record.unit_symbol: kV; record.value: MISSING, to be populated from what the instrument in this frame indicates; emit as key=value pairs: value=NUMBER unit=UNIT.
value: value=12.5 unit=kV
